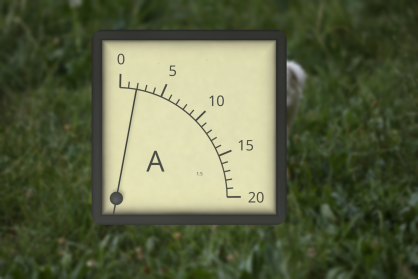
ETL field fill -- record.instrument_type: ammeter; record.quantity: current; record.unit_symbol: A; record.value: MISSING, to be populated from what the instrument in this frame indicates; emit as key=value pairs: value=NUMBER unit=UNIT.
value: value=2 unit=A
